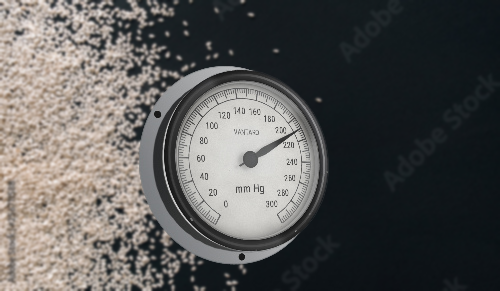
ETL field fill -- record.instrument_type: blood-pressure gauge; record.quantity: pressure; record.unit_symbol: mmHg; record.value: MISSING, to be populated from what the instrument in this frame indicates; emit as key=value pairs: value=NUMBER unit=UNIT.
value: value=210 unit=mmHg
